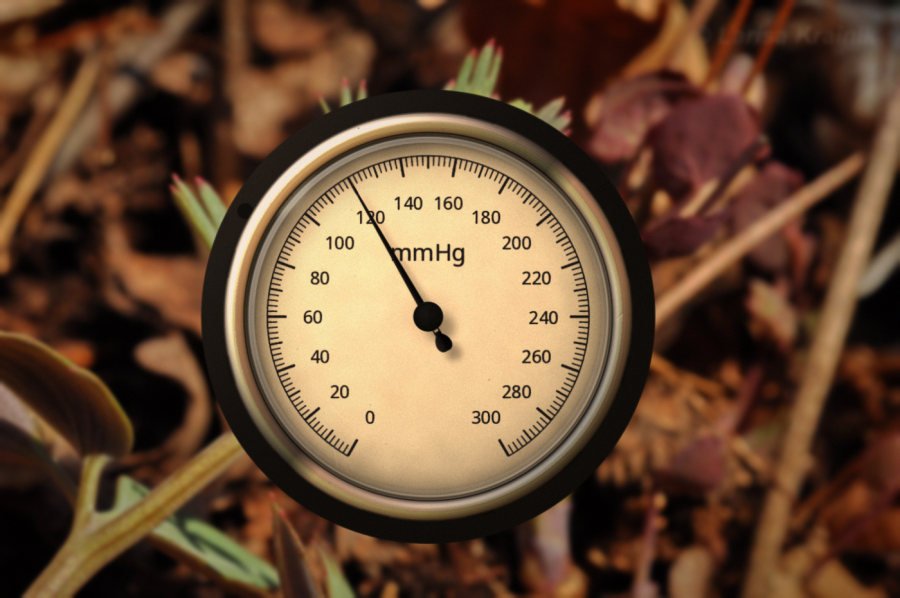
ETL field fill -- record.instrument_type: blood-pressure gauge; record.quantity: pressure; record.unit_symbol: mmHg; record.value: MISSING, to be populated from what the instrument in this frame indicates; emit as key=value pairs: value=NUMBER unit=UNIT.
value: value=120 unit=mmHg
